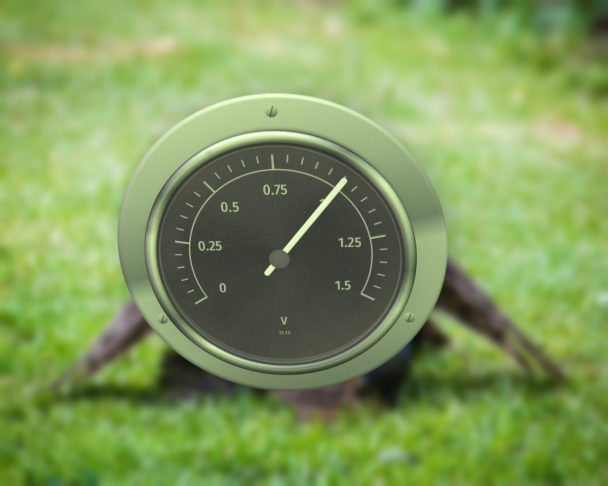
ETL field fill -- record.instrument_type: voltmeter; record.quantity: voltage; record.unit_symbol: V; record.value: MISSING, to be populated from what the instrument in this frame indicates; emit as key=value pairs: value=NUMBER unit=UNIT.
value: value=1 unit=V
